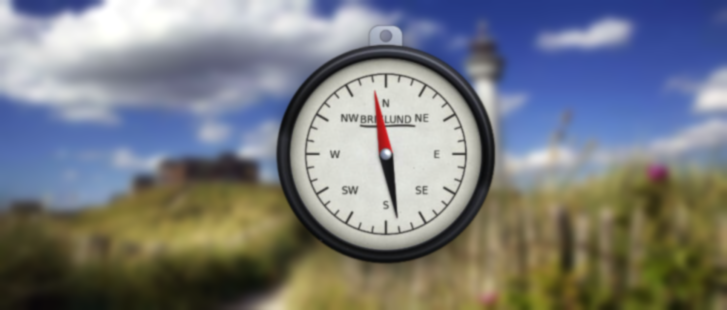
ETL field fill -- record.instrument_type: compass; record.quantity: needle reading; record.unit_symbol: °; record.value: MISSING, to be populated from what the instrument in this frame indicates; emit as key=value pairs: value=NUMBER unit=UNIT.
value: value=350 unit=°
